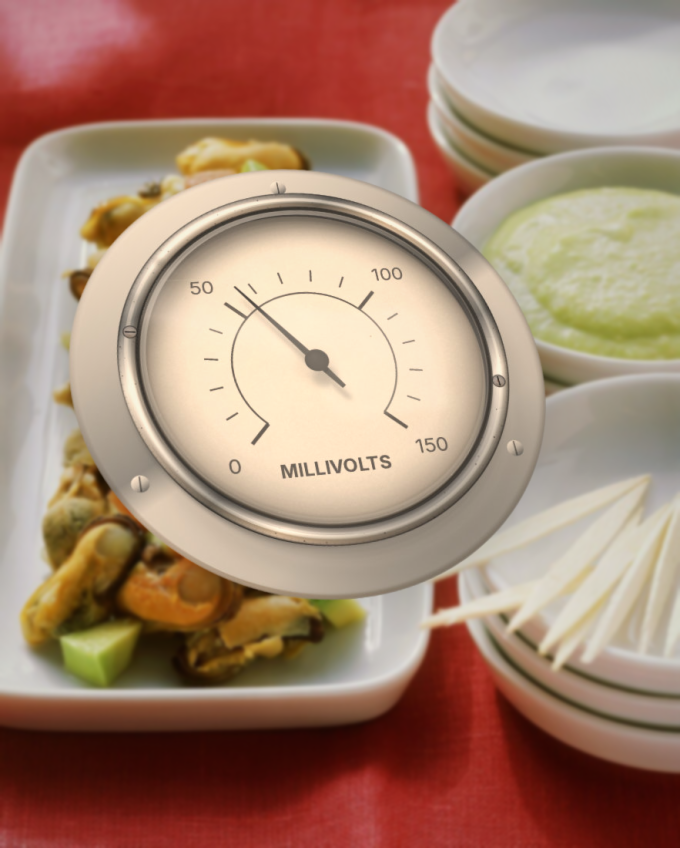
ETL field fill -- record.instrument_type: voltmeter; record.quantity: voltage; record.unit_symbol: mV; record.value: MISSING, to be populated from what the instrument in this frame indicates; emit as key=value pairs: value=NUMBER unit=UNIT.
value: value=55 unit=mV
